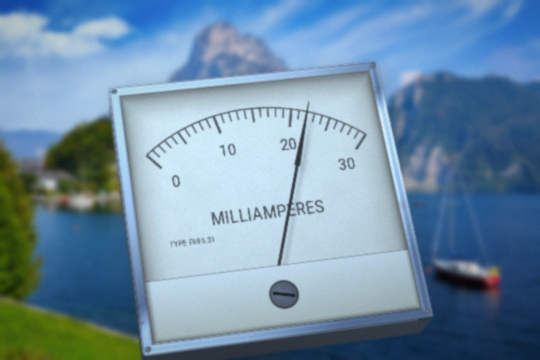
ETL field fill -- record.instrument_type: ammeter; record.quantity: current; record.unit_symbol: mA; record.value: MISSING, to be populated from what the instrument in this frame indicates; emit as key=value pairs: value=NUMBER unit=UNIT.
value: value=22 unit=mA
